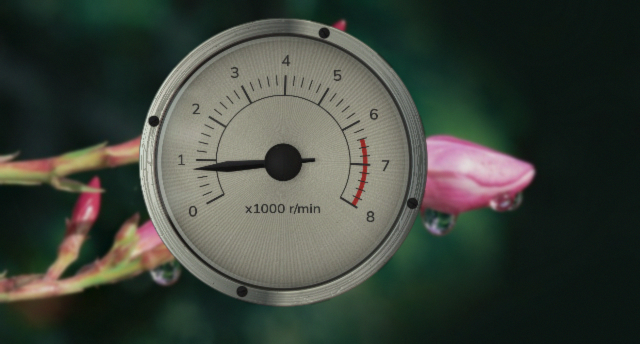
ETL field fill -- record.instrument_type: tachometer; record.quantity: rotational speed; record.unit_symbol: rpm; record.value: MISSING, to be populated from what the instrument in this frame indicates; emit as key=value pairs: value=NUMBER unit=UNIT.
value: value=800 unit=rpm
